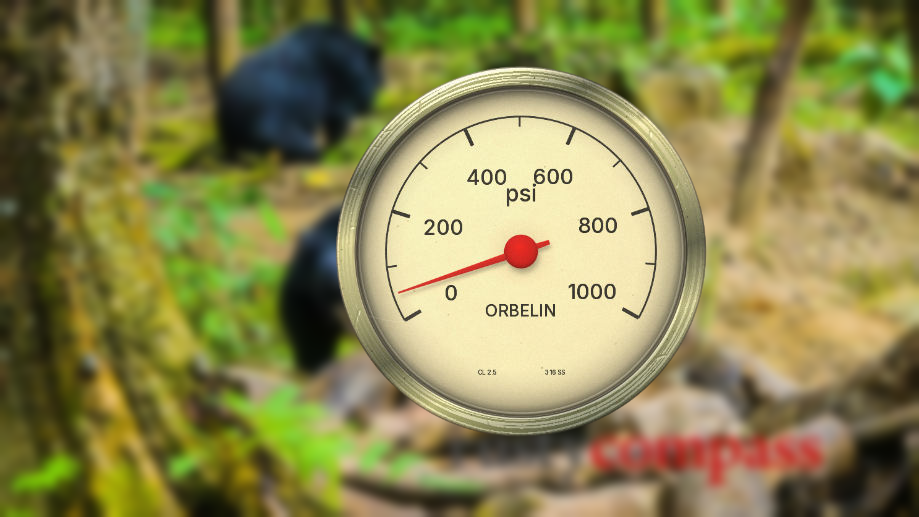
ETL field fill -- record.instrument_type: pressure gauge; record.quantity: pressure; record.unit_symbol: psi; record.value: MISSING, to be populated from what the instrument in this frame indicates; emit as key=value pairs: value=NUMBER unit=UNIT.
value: value=50 unit=psi
